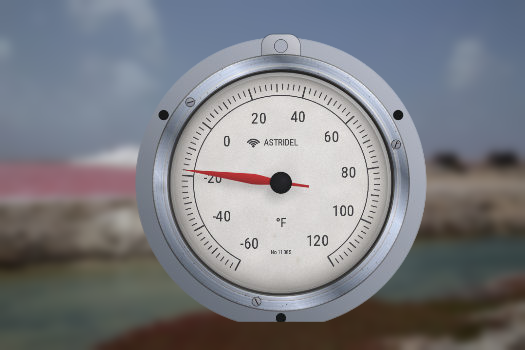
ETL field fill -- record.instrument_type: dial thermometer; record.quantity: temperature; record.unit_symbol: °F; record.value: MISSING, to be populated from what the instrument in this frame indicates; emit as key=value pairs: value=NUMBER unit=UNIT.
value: value=-18 unit=°F
